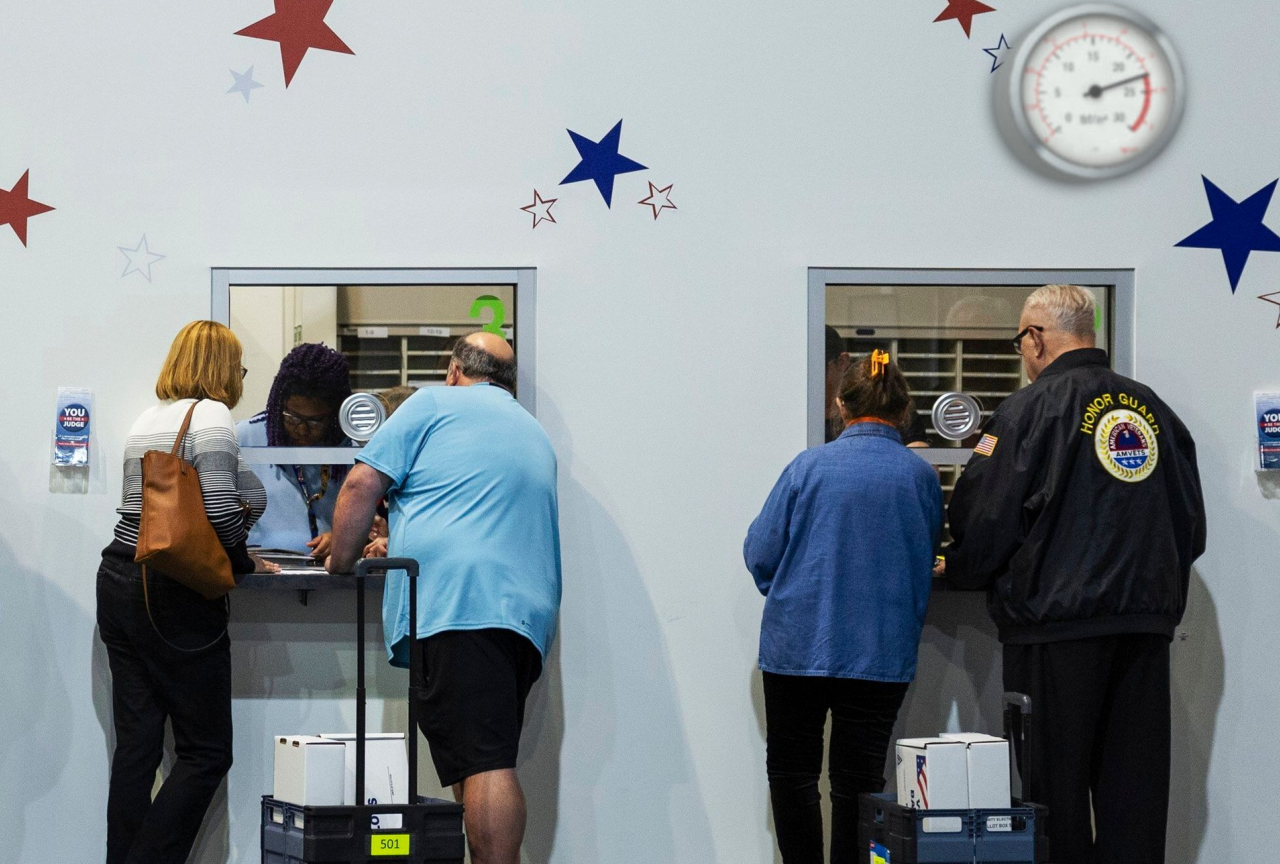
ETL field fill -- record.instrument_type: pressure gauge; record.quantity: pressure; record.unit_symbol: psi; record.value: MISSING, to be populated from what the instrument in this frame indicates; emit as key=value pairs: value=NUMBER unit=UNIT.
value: value=23 unit=psi
